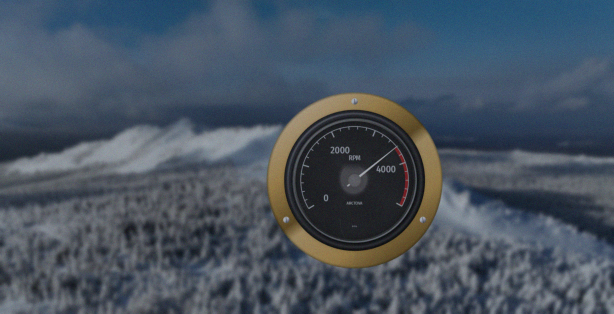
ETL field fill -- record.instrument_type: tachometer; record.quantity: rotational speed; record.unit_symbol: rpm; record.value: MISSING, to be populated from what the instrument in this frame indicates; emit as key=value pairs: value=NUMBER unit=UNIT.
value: value=3600 unit=rpm
